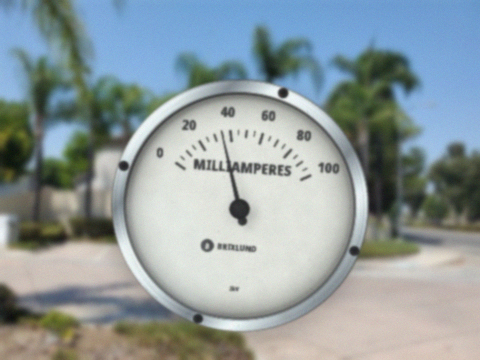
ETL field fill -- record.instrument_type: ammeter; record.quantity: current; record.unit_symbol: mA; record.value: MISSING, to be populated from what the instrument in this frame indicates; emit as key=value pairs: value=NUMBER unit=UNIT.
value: value=35 unit=mA
